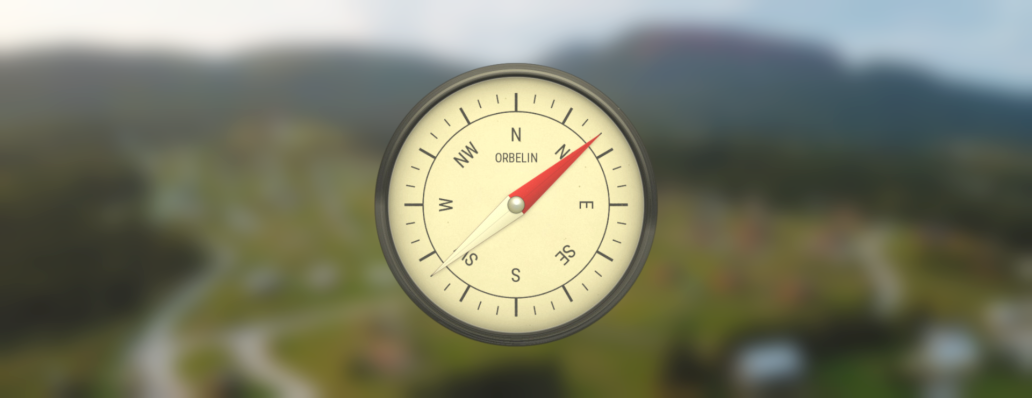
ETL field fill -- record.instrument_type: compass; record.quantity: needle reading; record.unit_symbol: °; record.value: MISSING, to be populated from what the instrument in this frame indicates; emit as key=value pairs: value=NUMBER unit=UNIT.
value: value=50 unit=°
